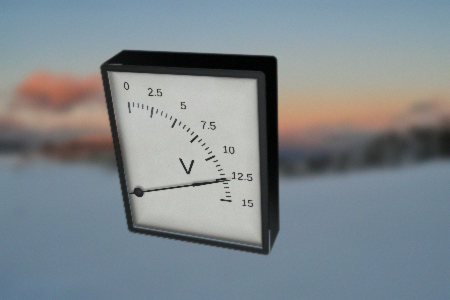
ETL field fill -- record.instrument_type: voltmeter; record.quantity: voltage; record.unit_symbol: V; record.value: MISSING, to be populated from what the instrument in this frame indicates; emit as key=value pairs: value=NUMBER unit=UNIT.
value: value=12.5 unit=V
